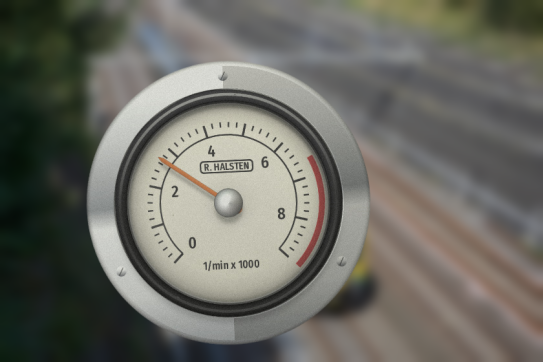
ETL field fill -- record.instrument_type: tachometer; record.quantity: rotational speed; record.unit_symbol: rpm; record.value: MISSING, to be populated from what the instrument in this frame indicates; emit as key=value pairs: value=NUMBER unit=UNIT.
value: value=2700 unit=rpm
